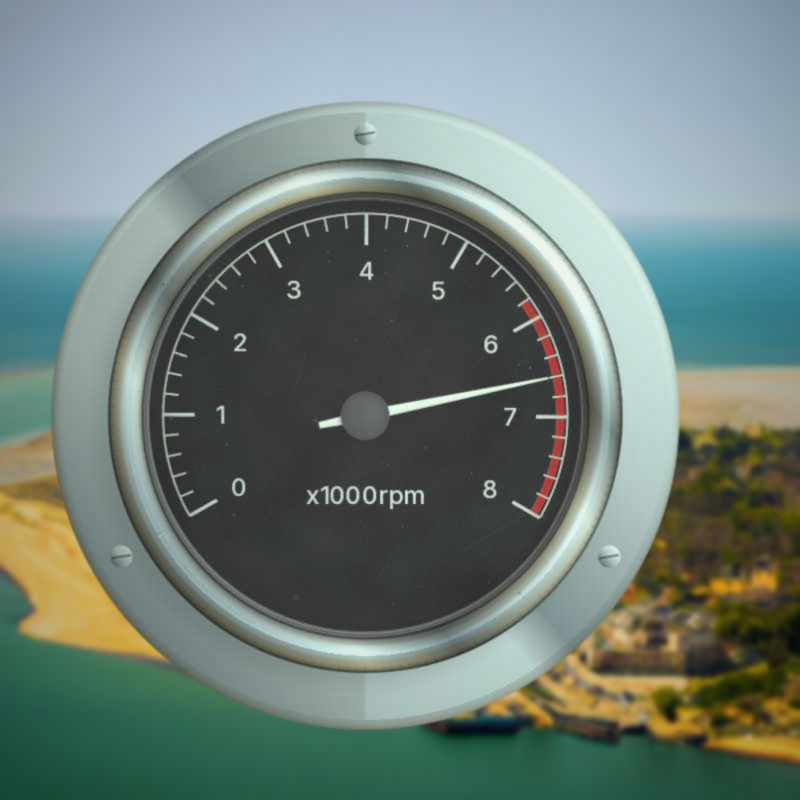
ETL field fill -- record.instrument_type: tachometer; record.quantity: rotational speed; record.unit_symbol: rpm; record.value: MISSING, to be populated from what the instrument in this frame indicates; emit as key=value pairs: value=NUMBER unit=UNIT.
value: value=6600 unit=rpm
